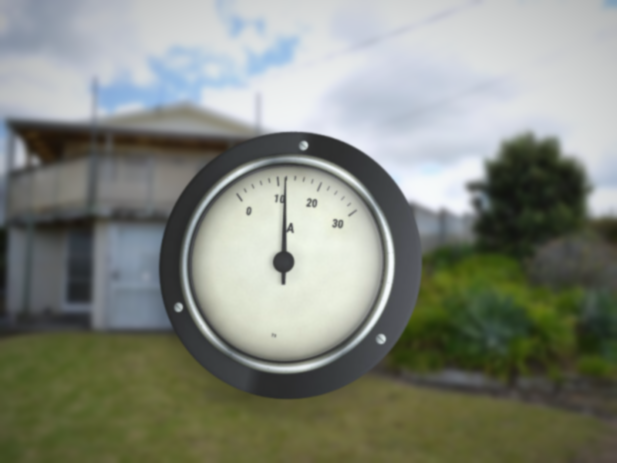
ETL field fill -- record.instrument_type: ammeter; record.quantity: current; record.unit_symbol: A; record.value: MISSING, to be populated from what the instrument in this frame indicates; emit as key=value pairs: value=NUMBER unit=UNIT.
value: value=12 unit=A
